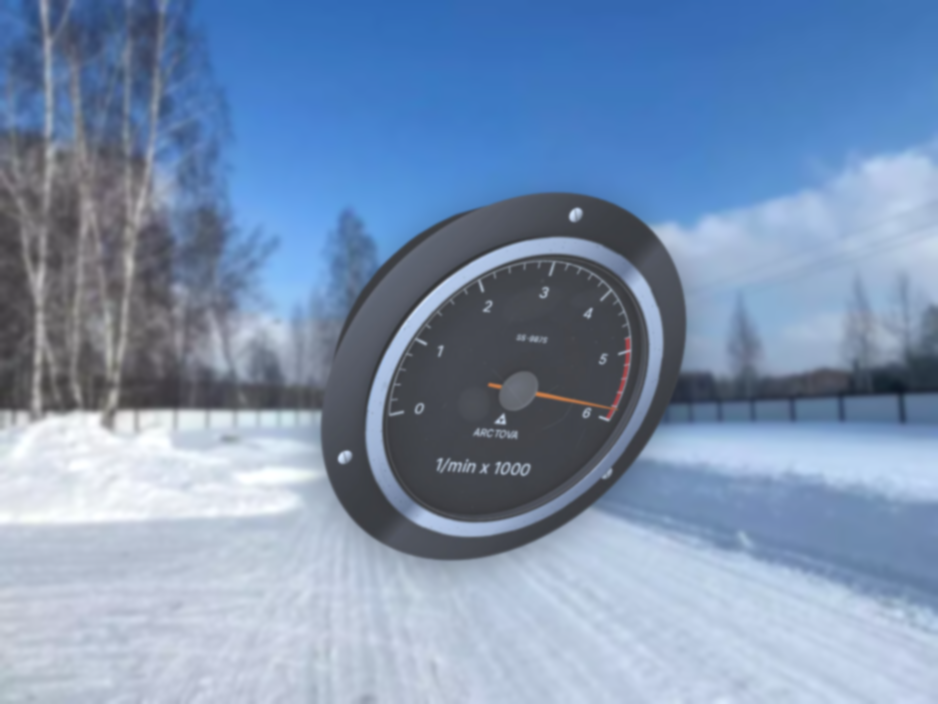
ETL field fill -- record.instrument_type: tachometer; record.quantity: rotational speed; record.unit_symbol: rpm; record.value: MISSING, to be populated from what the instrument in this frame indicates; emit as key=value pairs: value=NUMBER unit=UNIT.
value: value=5800 unit=rpm
